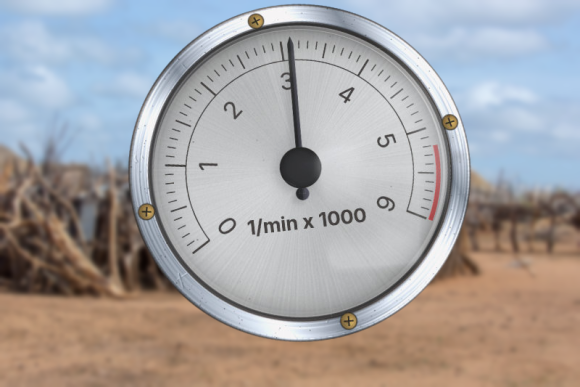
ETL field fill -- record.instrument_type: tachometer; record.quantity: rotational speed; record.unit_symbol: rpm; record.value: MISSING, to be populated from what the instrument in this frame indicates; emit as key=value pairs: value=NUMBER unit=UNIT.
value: value=3100 unit=rpm
